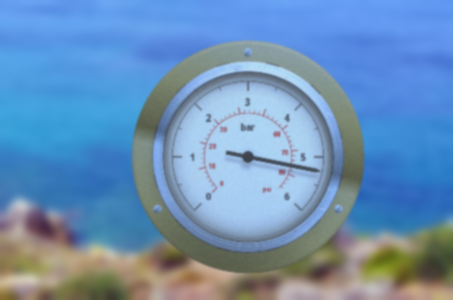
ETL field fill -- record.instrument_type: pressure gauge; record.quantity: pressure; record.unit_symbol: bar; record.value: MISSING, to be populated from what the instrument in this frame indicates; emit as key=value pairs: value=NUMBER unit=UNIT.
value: value=5.25 unit=bar
